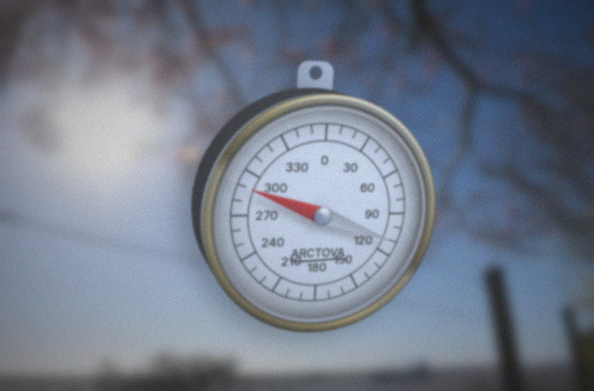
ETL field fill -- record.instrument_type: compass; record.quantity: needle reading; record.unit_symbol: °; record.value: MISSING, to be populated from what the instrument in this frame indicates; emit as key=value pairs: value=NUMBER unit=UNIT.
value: value=290 unit=°
